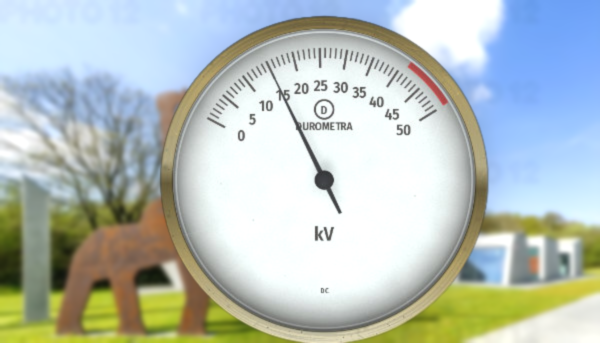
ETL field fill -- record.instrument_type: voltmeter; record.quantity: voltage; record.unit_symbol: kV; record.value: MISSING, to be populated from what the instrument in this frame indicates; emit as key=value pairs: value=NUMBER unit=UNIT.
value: value=15 unit=kV
